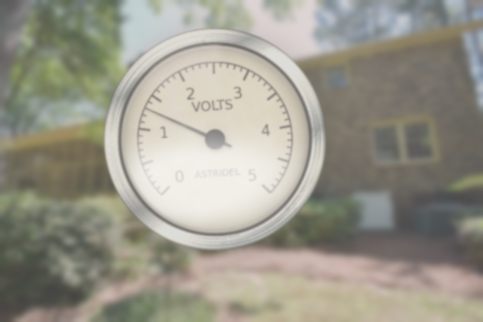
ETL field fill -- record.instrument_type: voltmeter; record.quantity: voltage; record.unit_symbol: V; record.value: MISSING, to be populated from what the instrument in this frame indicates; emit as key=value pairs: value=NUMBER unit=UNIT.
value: value=1.3 unit=V
